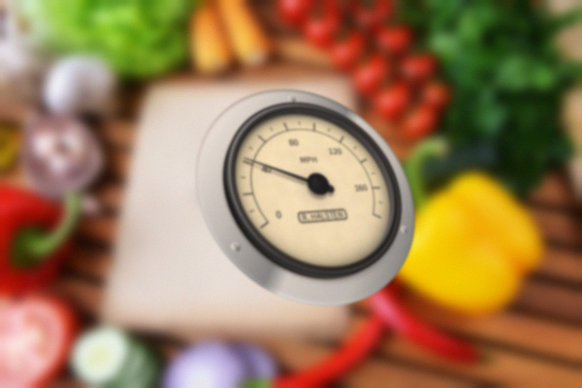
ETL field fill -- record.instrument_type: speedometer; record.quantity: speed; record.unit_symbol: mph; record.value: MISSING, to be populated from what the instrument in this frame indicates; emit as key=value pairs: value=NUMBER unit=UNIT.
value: value=40 unit=mph
